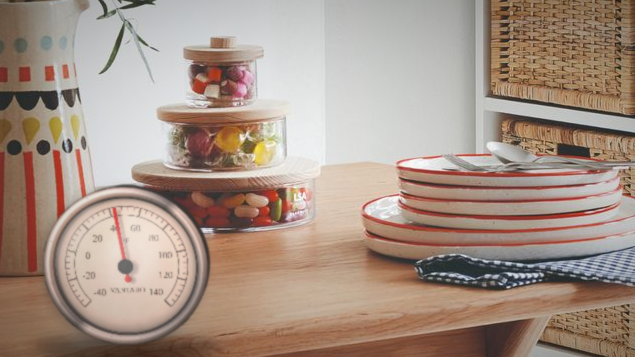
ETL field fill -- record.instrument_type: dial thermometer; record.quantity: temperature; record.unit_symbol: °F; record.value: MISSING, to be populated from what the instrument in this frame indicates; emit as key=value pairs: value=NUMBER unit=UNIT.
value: value=44 unit=°F
